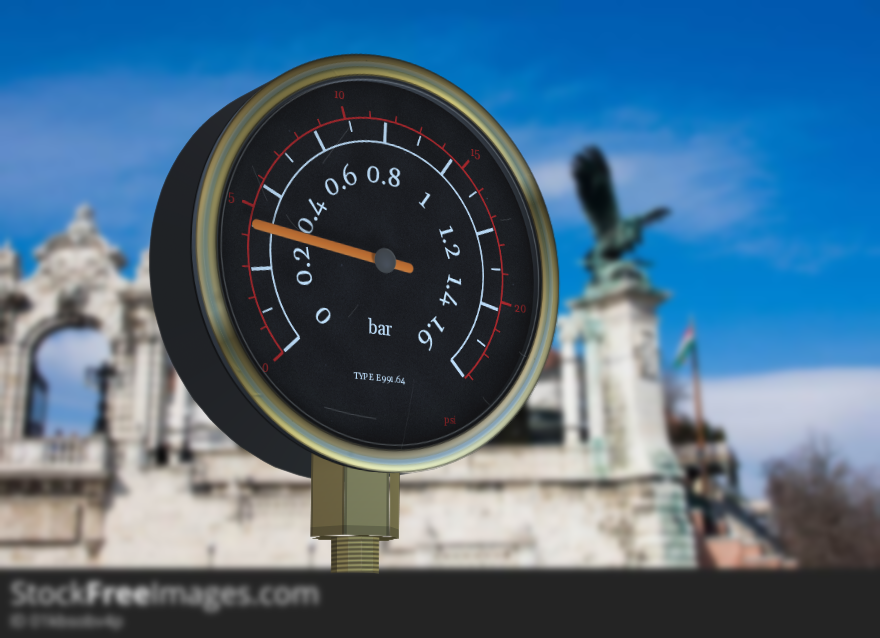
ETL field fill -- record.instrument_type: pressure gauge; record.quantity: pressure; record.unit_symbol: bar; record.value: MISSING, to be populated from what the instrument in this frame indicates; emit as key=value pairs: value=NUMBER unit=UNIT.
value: value=0.3 unit=bar
